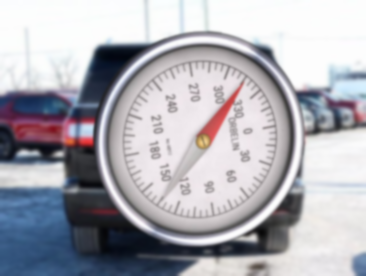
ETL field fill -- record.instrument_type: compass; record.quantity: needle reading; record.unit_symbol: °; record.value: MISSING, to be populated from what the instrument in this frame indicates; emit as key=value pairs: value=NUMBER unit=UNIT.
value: value=315 unit=°
